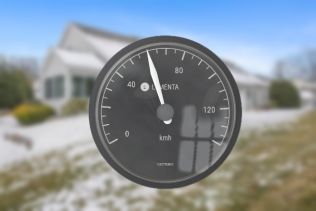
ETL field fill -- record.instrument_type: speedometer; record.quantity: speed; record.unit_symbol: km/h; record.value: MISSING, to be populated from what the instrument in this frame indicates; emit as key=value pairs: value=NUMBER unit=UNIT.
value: value=60 unit=km/h
